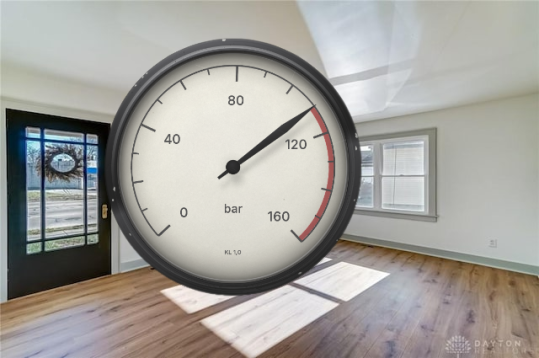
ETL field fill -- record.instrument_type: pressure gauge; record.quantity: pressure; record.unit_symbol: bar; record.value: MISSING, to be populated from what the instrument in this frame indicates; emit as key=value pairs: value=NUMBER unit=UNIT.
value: value=110 unit=bar
